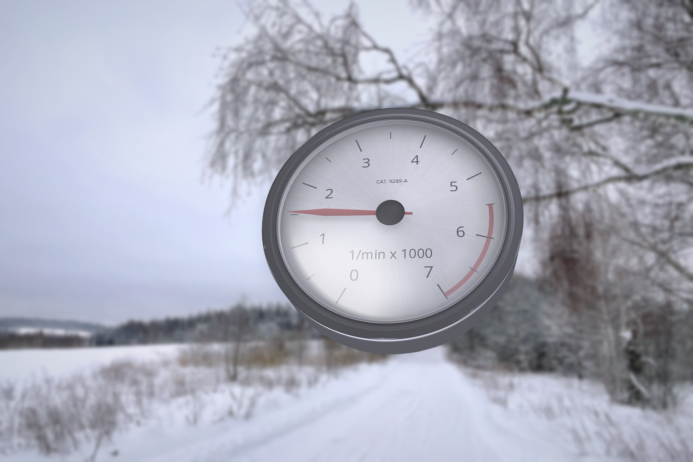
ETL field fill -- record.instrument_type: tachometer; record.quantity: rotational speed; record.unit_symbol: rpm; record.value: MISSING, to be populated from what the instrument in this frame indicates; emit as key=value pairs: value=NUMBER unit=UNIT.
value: value=1500 unit=rpm
